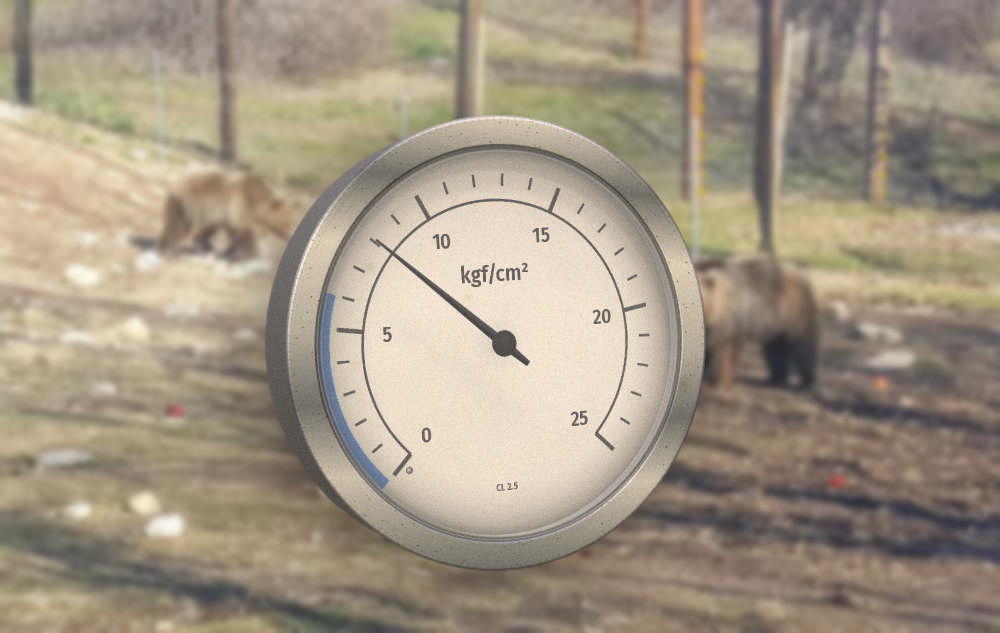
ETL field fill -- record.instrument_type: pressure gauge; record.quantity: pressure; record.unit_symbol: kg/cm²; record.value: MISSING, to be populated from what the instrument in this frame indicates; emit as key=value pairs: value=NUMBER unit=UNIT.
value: value=8 unit=kg/cm²
